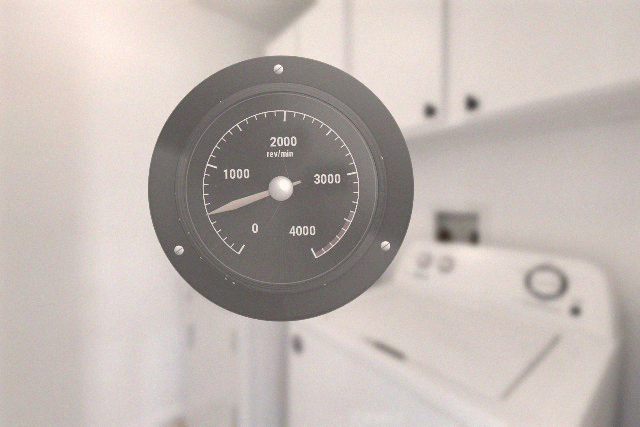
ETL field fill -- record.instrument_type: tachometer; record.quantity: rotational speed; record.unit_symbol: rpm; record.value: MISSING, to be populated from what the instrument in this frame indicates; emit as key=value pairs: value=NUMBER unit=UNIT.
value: value=500 unit=rpm
